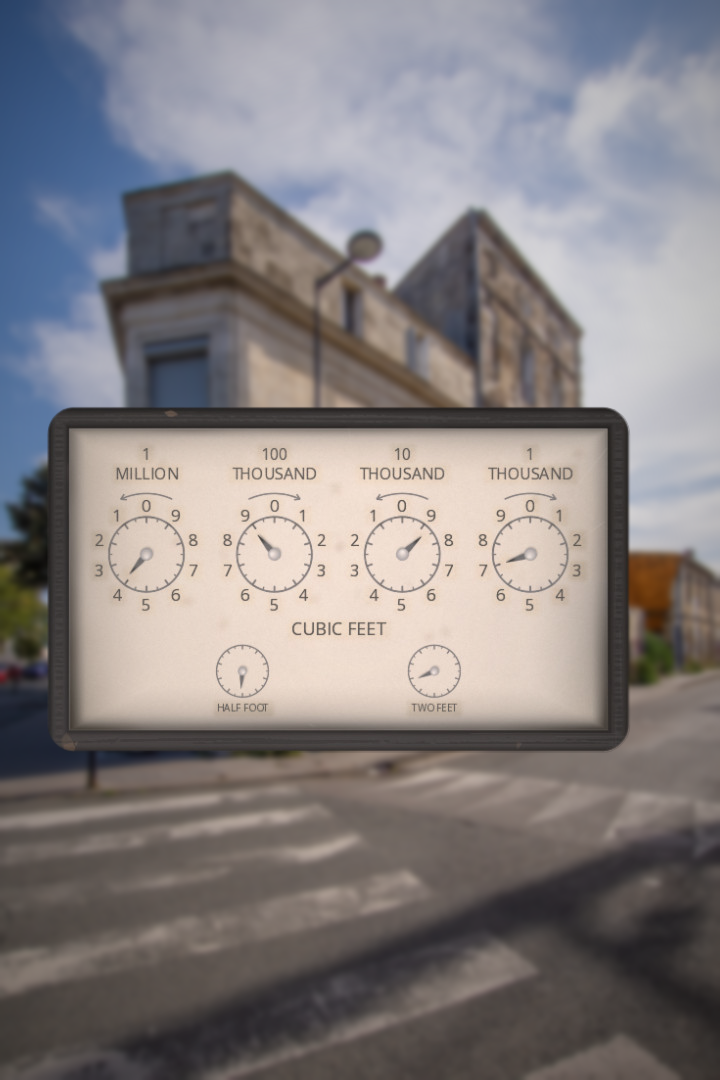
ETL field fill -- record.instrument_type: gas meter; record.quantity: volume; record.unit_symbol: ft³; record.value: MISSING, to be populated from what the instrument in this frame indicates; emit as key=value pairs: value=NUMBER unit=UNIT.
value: value=388700 unit=ft³
